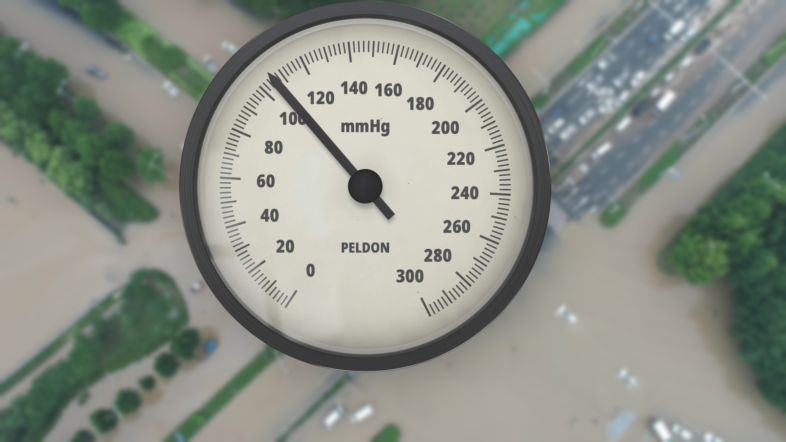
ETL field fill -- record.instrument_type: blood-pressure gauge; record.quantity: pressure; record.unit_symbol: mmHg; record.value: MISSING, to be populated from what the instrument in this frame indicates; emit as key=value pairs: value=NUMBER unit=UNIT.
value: value=106 unit=mmHg
